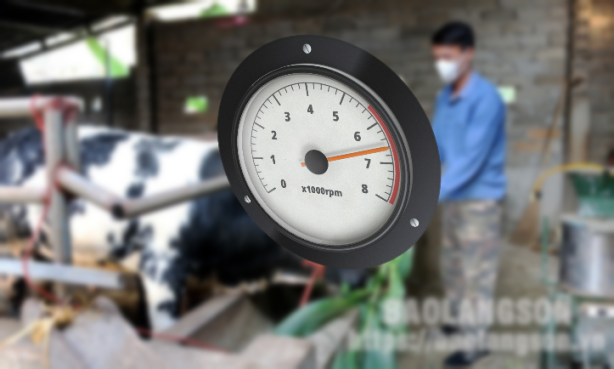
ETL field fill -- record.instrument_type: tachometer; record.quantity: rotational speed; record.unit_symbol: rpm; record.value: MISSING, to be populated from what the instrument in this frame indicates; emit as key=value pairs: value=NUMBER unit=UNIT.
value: value=6600 unit=rpm
